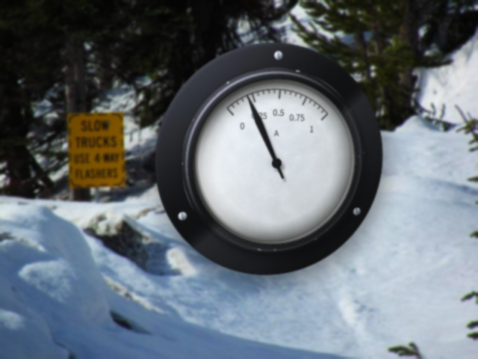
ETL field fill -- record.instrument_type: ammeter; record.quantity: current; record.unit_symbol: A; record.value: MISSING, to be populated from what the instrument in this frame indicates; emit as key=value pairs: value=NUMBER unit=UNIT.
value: value=0.2 unit=A
